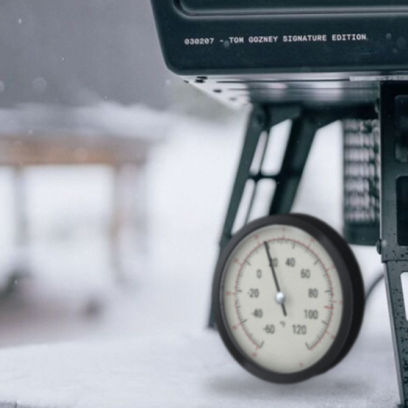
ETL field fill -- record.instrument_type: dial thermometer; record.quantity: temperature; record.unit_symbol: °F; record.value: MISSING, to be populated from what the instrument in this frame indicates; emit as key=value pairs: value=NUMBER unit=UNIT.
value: value=20 unit=°F
